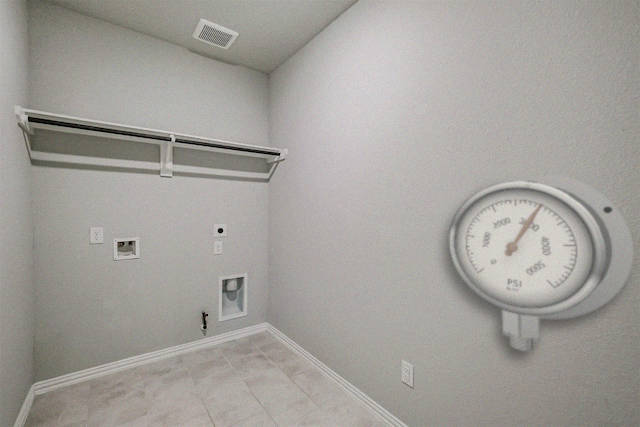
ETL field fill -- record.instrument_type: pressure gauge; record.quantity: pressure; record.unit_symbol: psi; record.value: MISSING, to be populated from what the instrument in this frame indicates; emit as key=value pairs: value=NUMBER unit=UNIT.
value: value=3000 unit=psi
